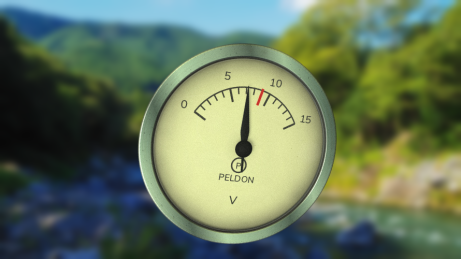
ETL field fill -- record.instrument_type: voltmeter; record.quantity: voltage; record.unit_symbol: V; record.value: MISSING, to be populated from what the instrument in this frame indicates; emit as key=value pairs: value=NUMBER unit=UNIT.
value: value=7 unit=V
